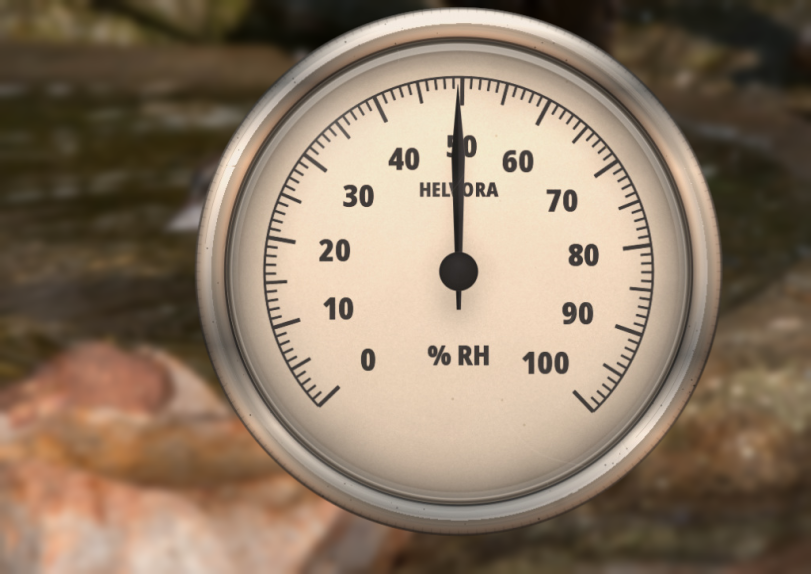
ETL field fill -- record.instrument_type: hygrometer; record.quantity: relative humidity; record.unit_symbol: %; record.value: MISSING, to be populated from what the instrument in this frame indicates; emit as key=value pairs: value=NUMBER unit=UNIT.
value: value=49.5 unit=%
